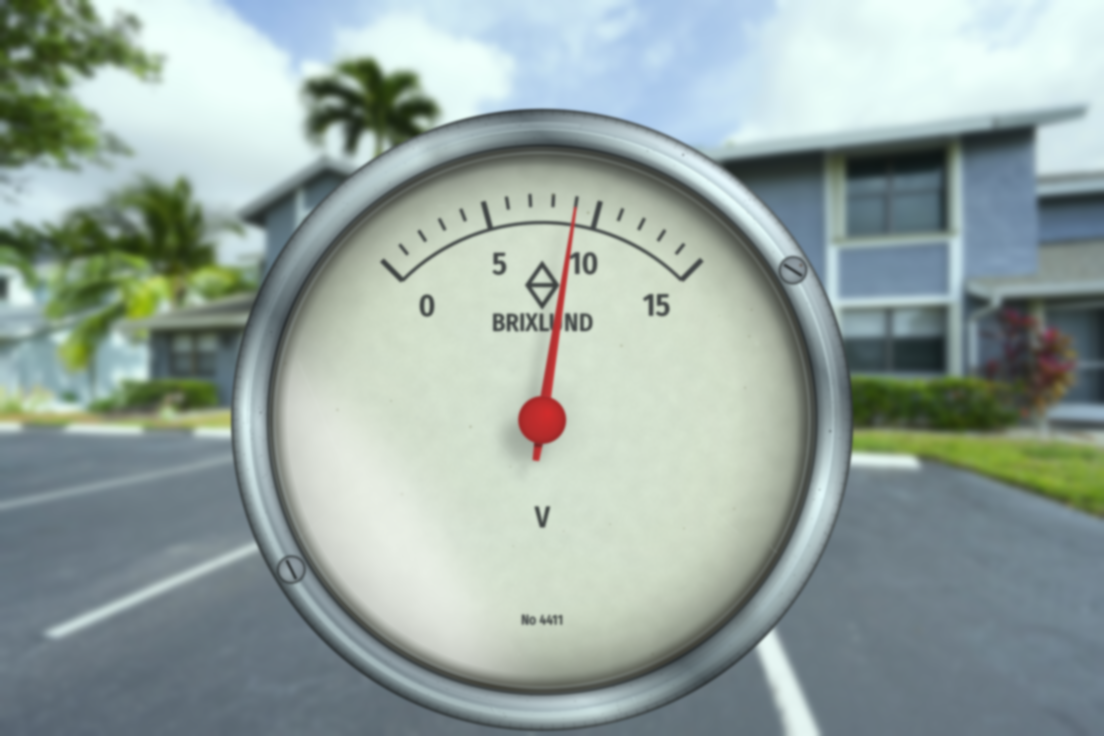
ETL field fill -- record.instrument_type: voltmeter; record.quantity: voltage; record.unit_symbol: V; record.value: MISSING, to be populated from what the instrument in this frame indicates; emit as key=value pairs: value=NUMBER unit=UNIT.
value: value=9 unit=V
